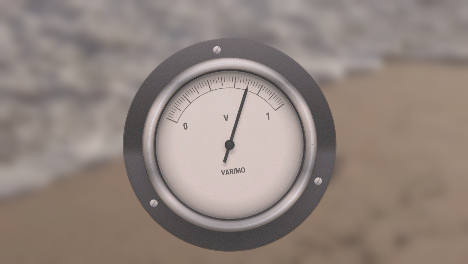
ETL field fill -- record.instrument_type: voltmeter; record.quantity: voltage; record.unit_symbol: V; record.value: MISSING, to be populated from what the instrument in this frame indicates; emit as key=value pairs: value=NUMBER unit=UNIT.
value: value=0.7 unit=V
